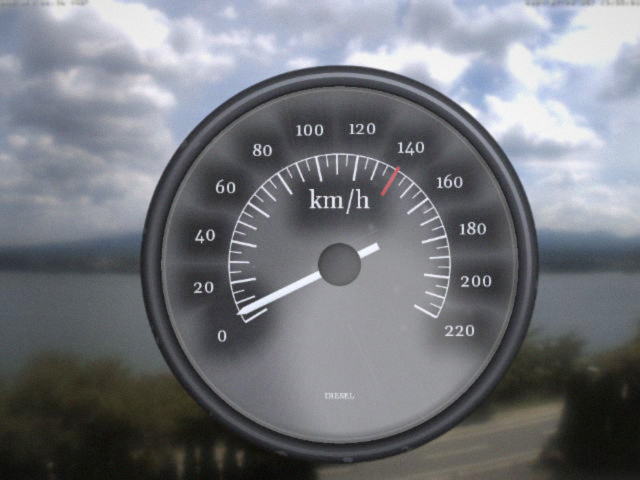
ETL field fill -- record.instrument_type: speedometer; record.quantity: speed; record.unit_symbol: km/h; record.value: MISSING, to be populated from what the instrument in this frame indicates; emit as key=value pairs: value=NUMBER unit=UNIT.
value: value=5 unit=km/h
